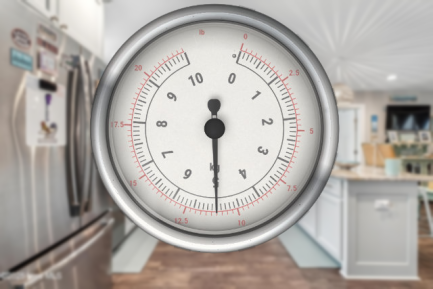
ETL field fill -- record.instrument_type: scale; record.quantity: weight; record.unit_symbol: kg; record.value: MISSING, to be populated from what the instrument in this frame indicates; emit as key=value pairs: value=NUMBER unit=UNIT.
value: value=5 unit=kg
